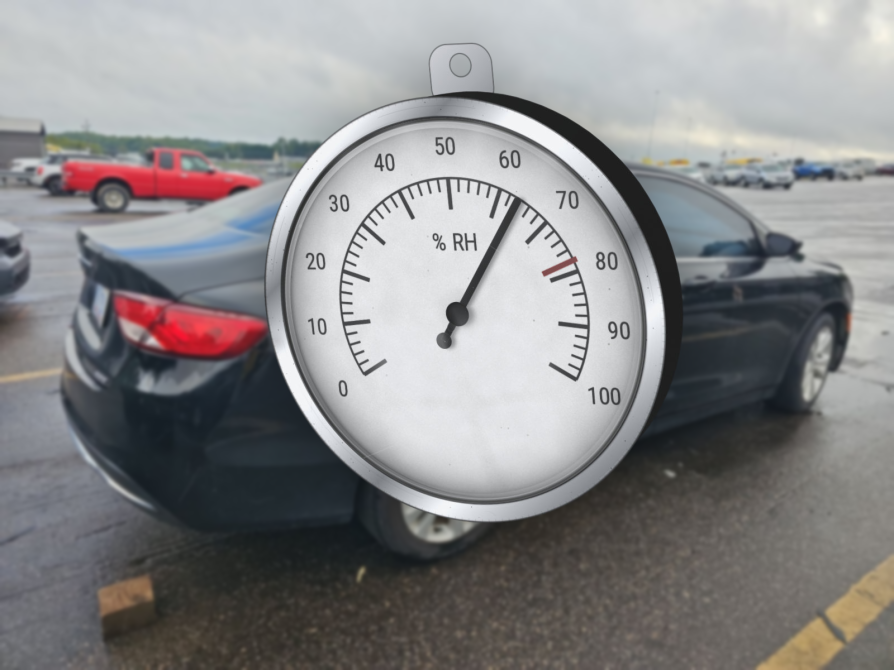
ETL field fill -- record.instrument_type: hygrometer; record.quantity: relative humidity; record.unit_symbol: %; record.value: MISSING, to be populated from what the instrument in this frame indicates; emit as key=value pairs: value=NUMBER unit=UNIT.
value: value=64 unit=%
